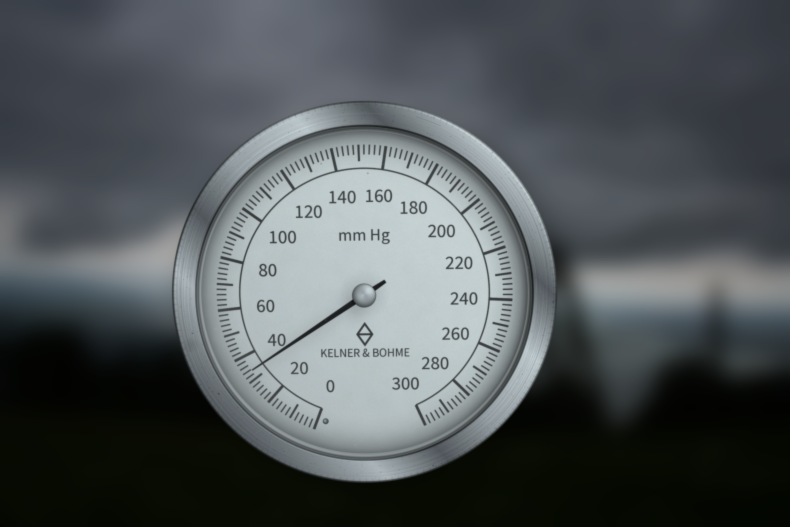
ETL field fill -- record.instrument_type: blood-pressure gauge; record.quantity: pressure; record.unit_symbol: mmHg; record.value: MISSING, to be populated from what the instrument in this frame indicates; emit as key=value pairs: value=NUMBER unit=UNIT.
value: value=34 unit=mmHg
